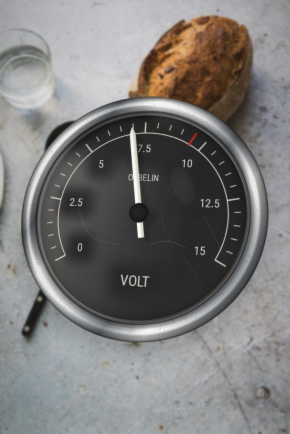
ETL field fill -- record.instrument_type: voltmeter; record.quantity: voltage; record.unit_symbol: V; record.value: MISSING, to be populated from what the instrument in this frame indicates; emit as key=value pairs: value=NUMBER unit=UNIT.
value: value=7 unit=V
